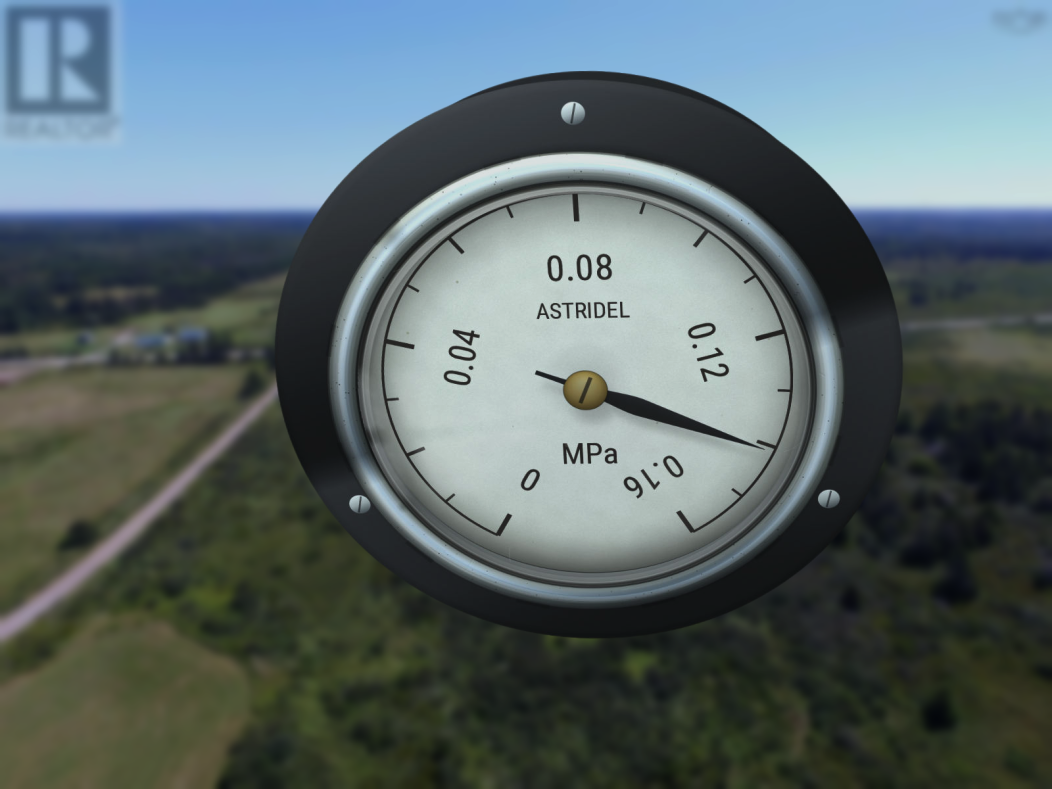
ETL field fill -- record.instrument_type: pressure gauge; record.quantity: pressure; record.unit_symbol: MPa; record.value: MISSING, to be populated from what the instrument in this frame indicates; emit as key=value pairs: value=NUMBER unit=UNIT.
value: value=0.14 unit=MPa
